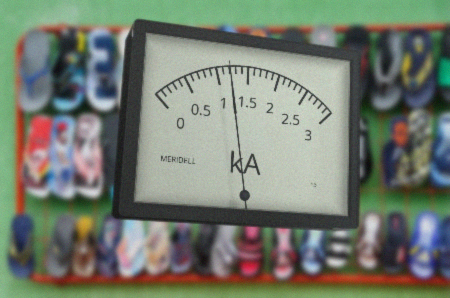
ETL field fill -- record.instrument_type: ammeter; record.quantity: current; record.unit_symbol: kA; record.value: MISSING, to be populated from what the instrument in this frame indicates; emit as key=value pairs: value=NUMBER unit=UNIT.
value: value=1.2 unit=kA
